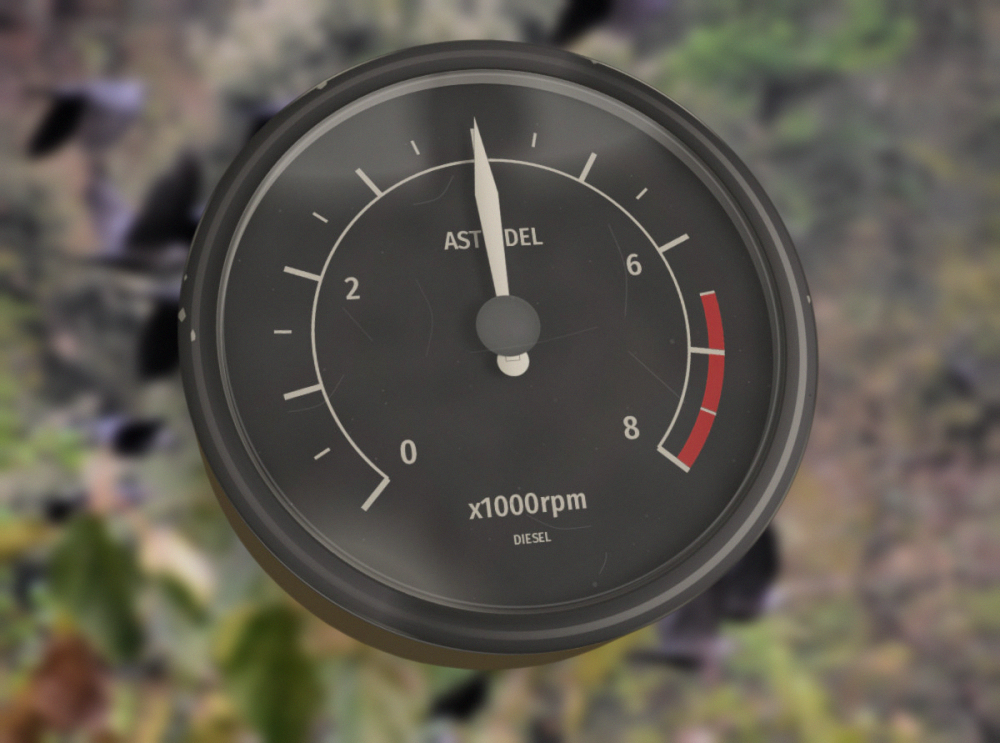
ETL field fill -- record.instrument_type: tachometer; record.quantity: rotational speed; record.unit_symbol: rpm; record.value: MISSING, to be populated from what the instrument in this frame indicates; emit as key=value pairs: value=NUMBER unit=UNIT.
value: value=4000 unit=rpm
